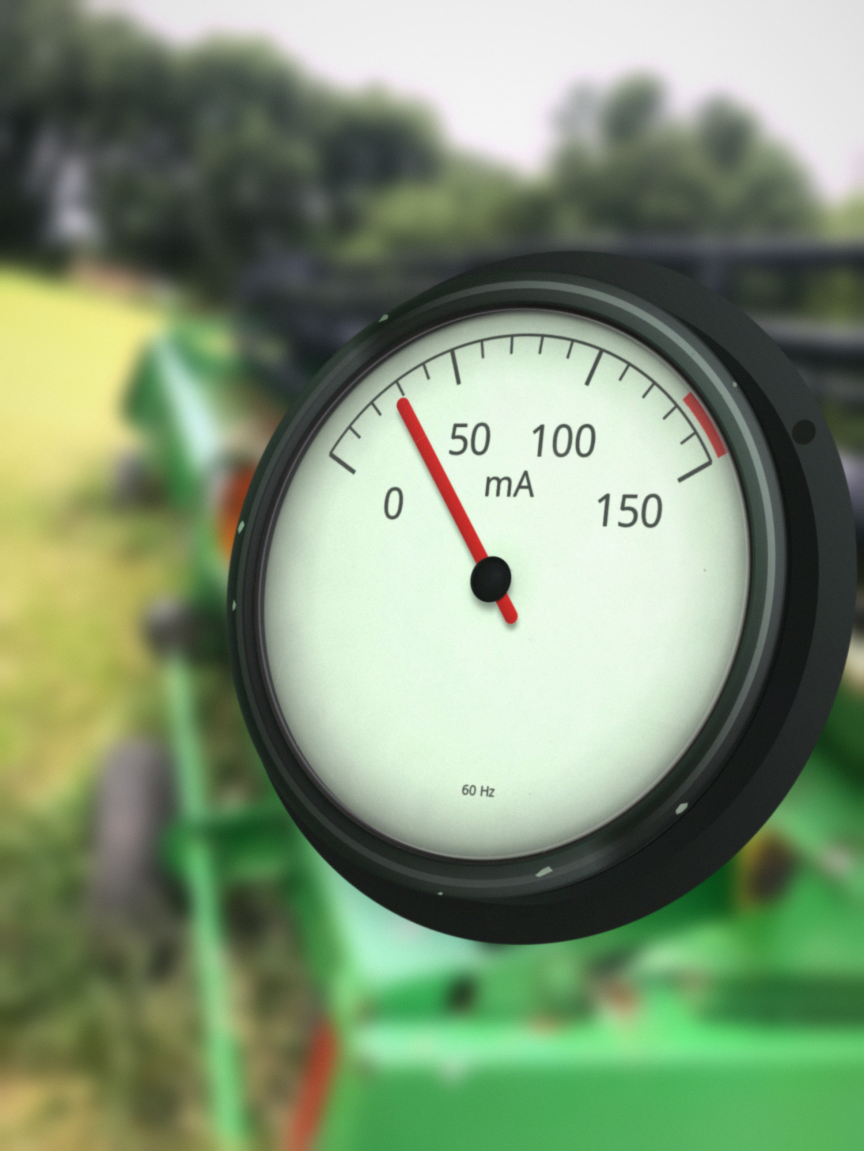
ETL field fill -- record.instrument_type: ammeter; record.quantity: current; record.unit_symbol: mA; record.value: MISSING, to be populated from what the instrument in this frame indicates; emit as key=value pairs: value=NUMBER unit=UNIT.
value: value=30 unit=mA
